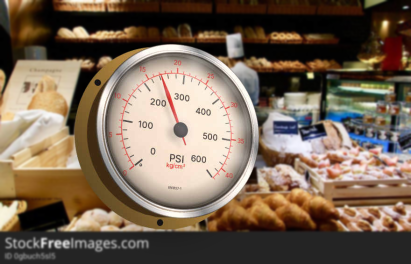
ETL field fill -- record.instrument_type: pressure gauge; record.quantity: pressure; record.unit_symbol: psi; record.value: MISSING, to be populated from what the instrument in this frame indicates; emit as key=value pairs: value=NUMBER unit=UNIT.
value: value=240 unit=psi
